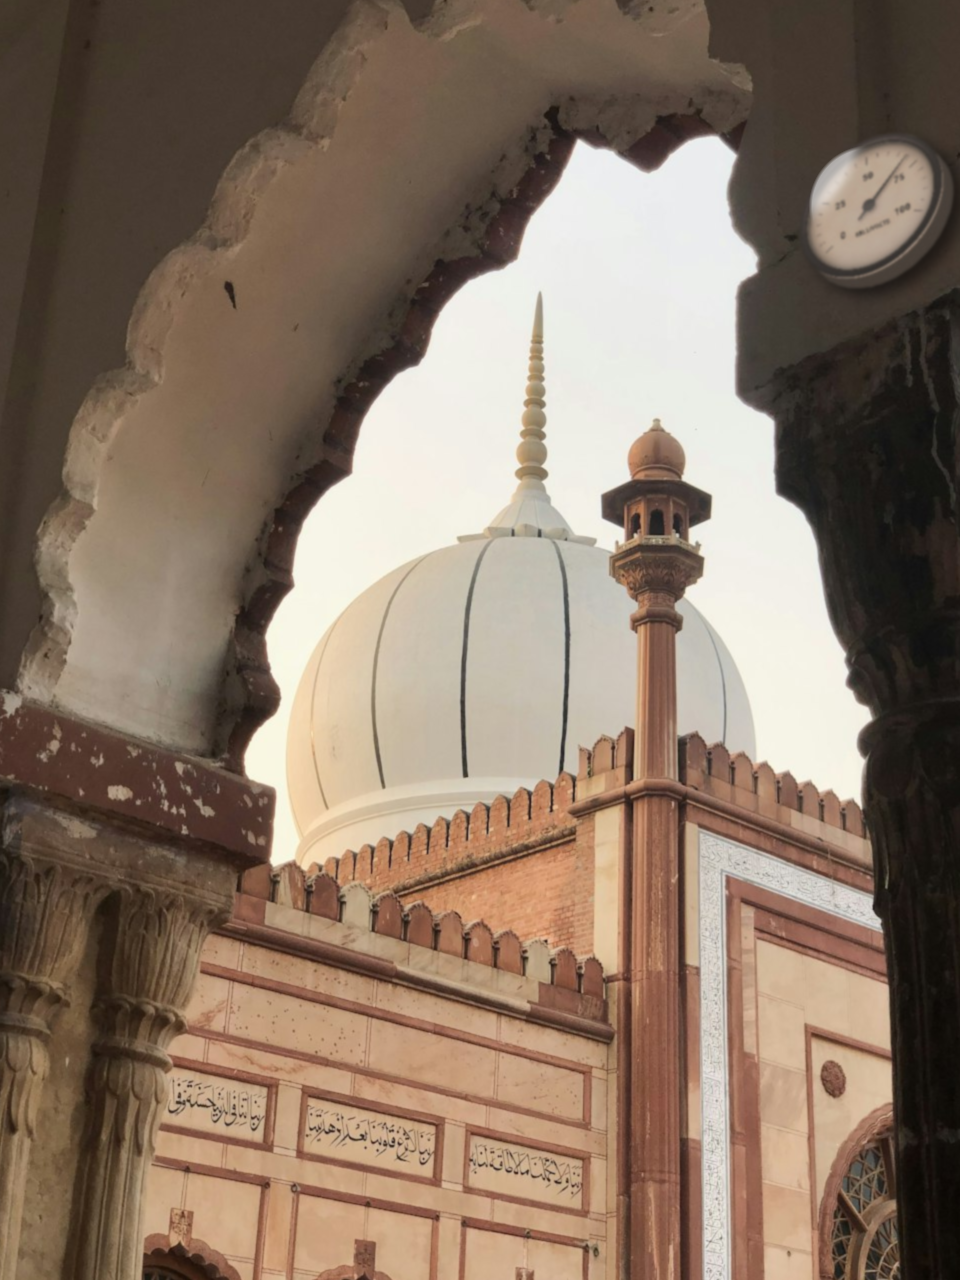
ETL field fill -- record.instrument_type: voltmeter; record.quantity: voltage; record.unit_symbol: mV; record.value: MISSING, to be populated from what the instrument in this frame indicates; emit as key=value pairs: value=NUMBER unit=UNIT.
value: value=70 unit=mV
